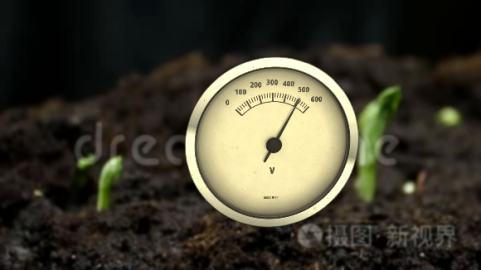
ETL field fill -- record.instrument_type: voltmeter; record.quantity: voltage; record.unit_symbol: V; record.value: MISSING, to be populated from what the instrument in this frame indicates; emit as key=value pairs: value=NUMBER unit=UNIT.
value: value=500 unit=V
